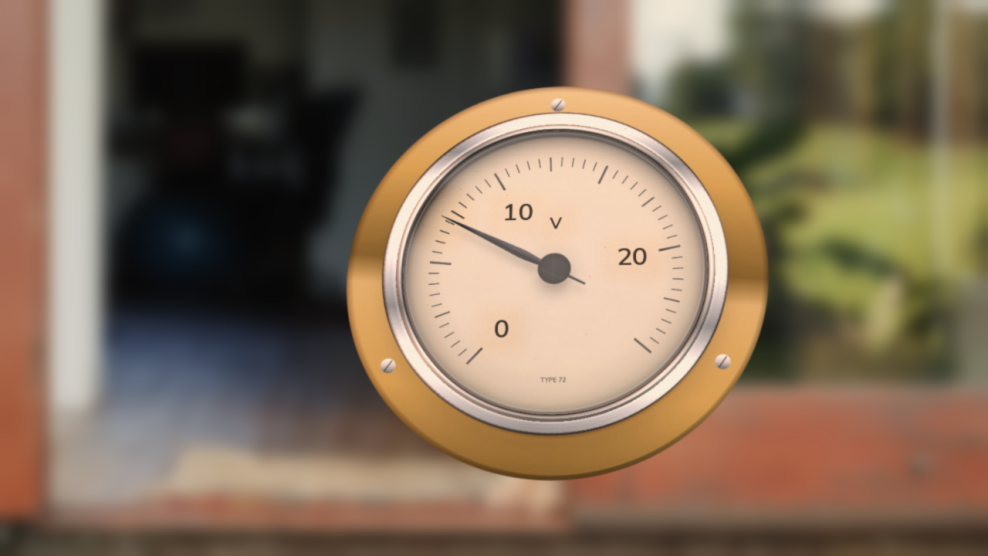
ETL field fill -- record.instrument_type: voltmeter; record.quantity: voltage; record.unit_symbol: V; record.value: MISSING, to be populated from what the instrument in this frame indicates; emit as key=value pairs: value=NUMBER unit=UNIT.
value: value=7 unit=V
